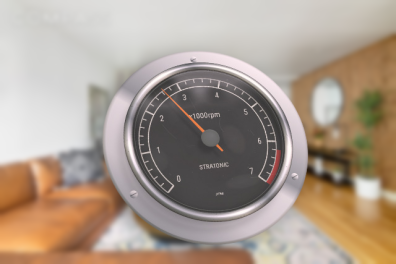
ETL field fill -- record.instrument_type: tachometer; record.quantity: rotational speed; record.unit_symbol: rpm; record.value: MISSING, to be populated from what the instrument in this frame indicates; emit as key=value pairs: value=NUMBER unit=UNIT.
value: value=2600 unit=rpm
